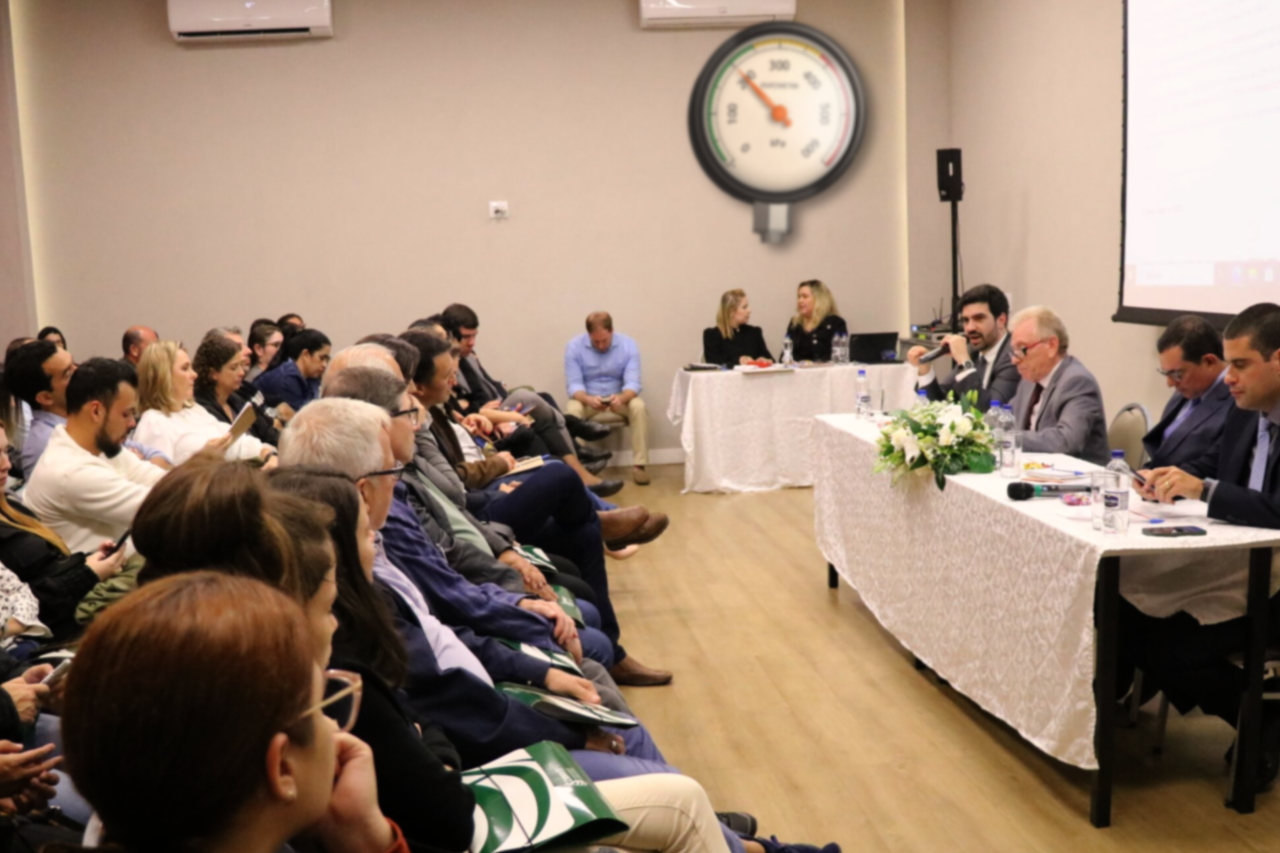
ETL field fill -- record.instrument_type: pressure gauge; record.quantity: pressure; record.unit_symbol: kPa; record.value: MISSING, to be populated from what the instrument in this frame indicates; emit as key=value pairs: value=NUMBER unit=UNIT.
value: value=200 unit=kPa
